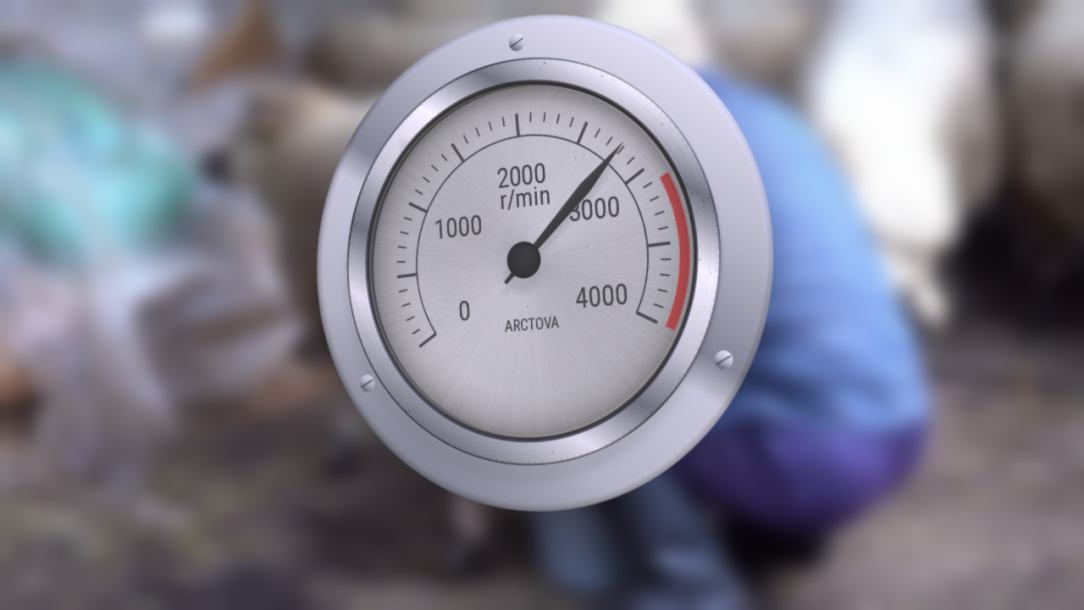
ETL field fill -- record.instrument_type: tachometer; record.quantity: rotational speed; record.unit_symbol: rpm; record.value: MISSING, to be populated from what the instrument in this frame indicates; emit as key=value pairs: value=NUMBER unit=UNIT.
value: value=2800 unit=rpm
